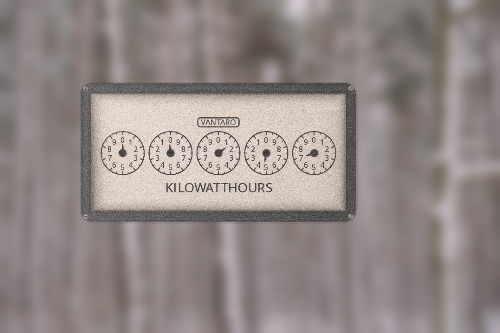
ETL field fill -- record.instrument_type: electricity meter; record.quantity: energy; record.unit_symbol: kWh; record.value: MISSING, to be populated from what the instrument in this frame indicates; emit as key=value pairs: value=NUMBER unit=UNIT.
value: value=147 unit=kWh
